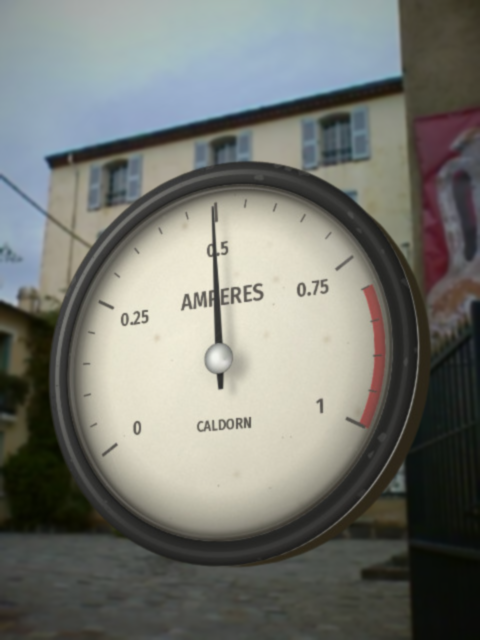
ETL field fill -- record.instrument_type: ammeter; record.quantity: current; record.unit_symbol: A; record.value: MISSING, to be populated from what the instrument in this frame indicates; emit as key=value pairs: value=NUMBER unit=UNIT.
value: value=0.5 unit=A
